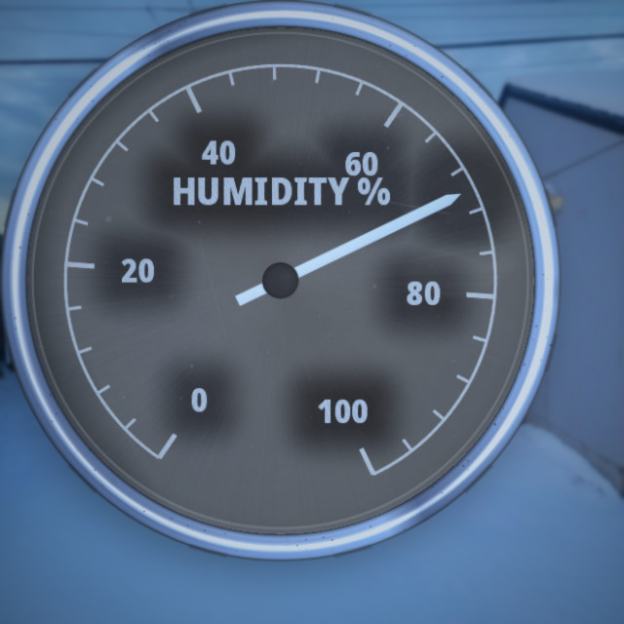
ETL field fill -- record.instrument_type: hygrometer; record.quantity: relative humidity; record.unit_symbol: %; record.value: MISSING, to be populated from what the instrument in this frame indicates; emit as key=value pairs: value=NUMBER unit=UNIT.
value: value=70 unit=%
